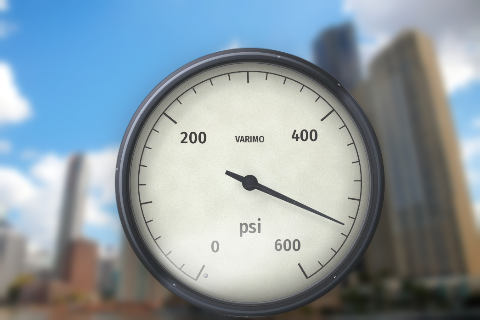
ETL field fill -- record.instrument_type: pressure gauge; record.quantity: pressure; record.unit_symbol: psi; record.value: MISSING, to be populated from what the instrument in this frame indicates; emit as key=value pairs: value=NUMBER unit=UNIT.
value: value=530 unit=psi
